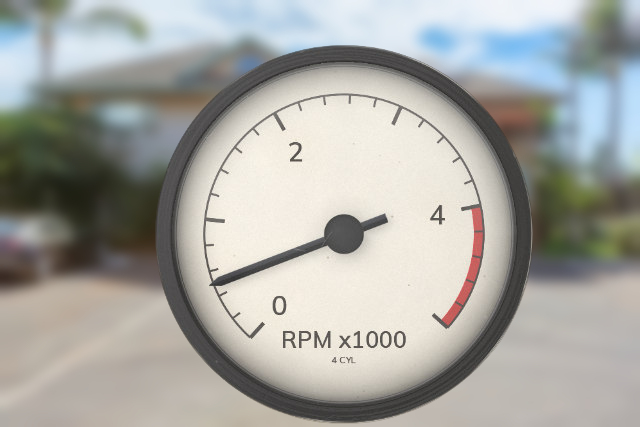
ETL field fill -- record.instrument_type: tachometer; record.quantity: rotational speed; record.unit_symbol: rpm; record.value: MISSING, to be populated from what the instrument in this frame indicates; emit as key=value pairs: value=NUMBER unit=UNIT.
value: value=500 unit=rpm
